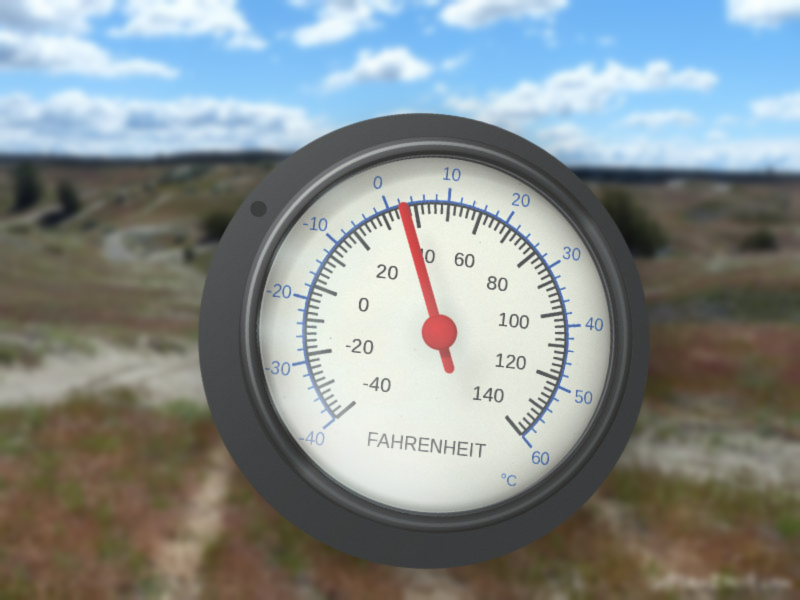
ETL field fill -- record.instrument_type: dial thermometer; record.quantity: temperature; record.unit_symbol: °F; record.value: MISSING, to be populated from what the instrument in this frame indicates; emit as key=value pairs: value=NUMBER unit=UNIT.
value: value=36 unit=°F
